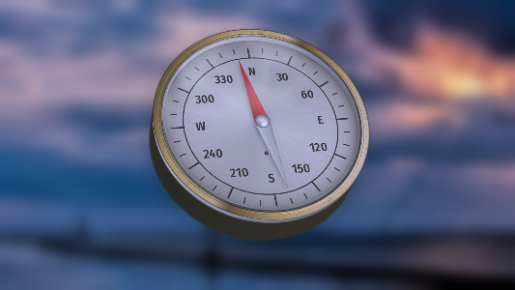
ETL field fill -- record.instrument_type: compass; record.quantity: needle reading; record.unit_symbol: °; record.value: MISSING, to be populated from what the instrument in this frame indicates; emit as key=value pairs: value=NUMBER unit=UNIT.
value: value=350 unit=°
